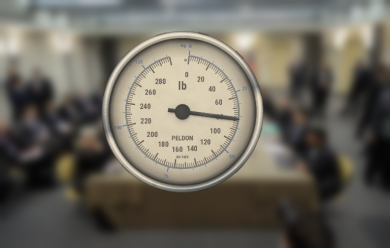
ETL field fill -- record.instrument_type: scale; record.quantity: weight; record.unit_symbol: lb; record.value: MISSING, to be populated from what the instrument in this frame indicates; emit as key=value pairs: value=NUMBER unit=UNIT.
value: value=80 unit=lb
